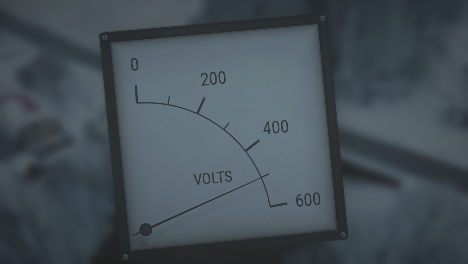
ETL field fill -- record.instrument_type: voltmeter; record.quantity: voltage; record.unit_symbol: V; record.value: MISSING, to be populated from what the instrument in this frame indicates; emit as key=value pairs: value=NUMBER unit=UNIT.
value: value=500 unit=V
